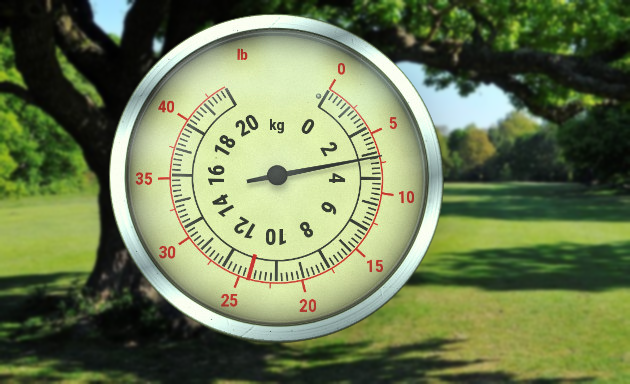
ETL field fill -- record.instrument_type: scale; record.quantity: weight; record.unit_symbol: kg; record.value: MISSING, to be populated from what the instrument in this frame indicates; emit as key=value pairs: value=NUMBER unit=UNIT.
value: value=3.2 unit=kg
